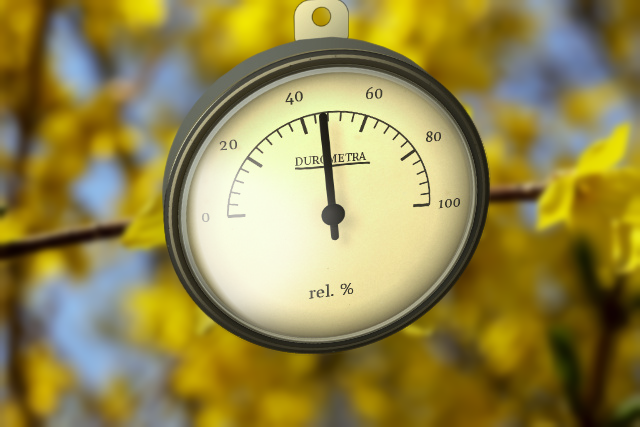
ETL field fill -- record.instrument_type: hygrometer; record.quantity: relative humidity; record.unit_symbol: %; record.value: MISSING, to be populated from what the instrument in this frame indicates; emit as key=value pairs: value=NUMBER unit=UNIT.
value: value=46 unit=%
